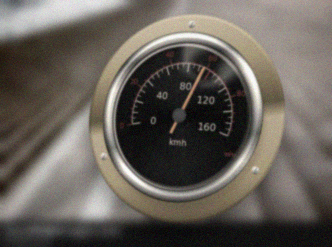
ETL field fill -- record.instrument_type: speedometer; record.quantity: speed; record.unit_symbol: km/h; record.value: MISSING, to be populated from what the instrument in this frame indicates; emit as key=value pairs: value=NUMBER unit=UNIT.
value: value=95 unit=km/h
